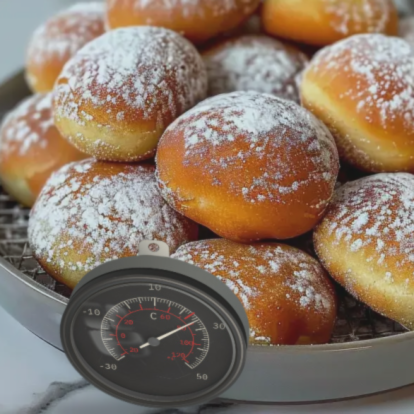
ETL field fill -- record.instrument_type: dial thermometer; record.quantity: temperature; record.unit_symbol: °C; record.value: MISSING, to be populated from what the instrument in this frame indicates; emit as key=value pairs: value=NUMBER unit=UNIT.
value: value=25 unit=°C
